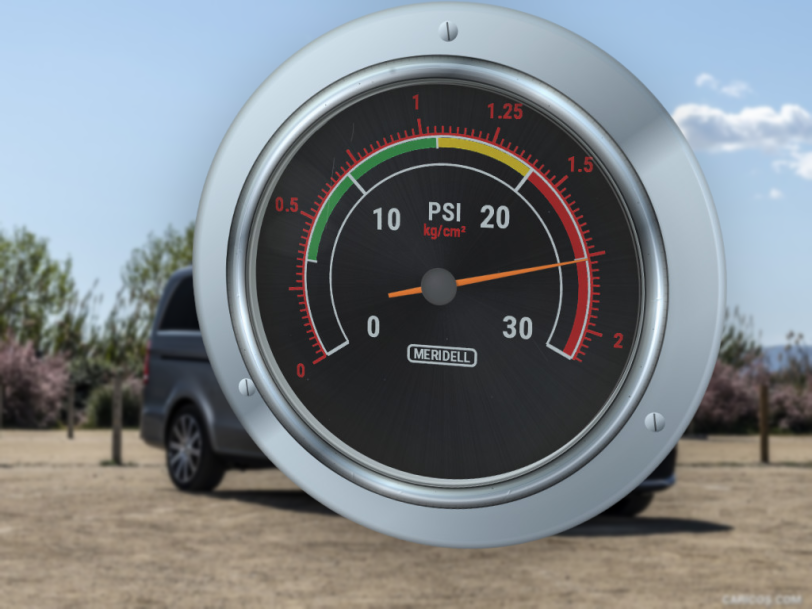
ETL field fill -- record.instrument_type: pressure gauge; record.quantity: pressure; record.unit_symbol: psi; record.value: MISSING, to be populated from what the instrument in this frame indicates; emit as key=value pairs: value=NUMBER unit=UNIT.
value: value=25 unit=psi
